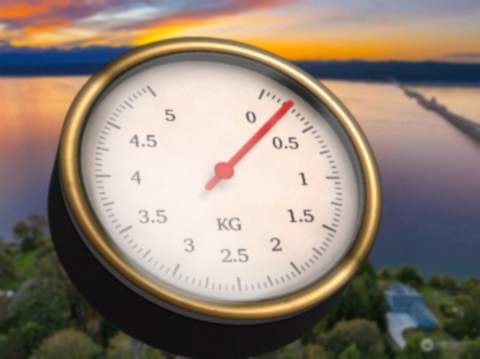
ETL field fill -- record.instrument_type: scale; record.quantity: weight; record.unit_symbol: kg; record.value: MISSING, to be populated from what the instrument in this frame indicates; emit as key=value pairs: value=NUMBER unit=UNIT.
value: value=0.25 unit=kg
